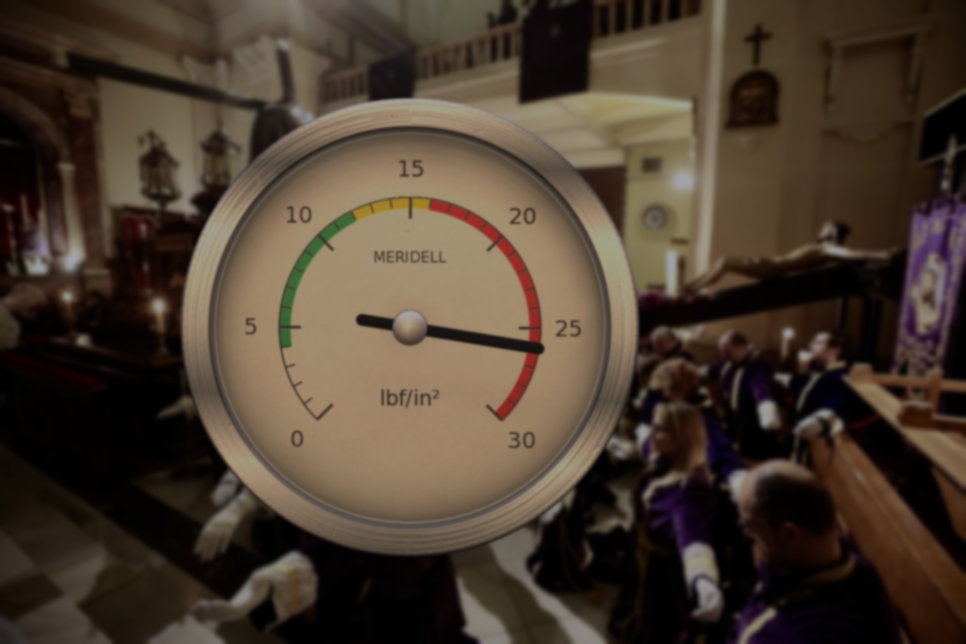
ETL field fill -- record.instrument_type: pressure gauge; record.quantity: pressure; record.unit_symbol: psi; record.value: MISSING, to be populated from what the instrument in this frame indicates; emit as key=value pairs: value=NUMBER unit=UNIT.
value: value=26 unit=psi
